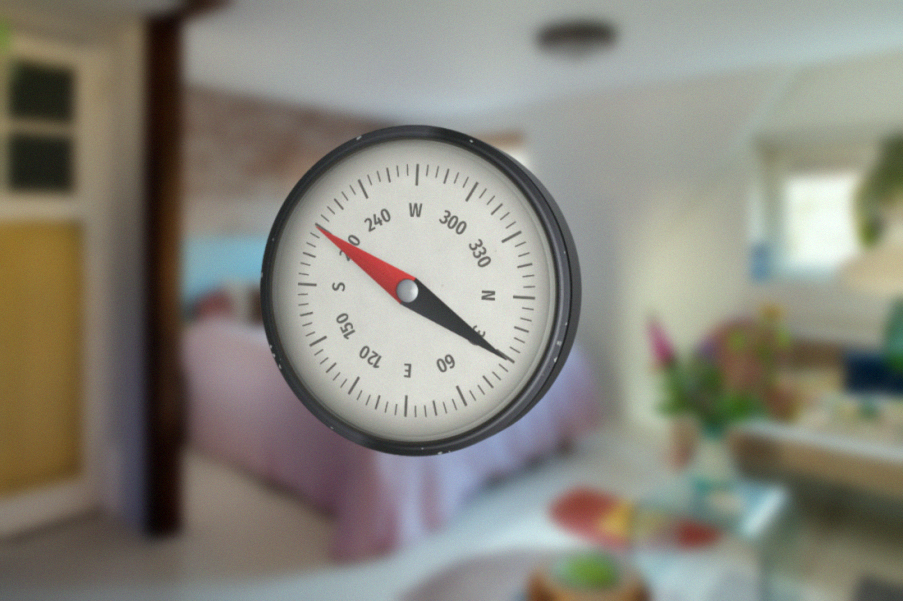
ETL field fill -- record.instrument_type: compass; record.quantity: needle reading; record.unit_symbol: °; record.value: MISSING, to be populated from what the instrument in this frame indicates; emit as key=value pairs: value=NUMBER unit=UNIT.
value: value=210 unit=°
